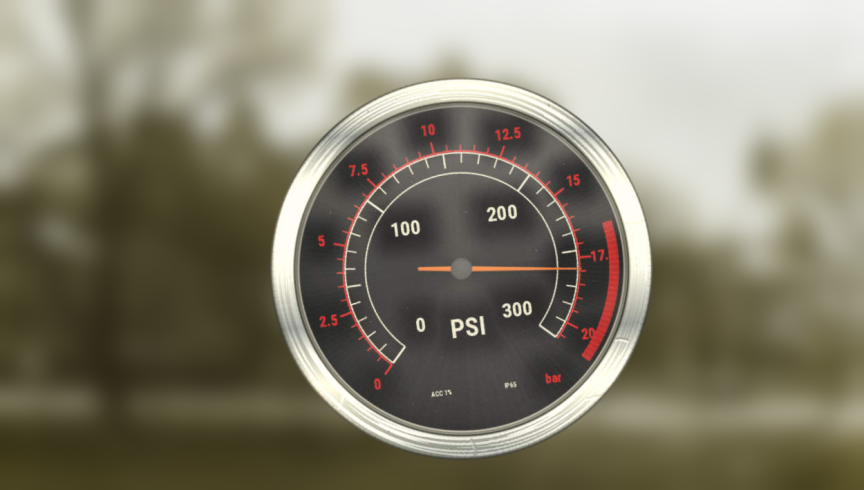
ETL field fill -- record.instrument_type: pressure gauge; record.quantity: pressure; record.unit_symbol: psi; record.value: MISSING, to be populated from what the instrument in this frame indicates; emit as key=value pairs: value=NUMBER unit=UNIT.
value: value=260 unit=psi
